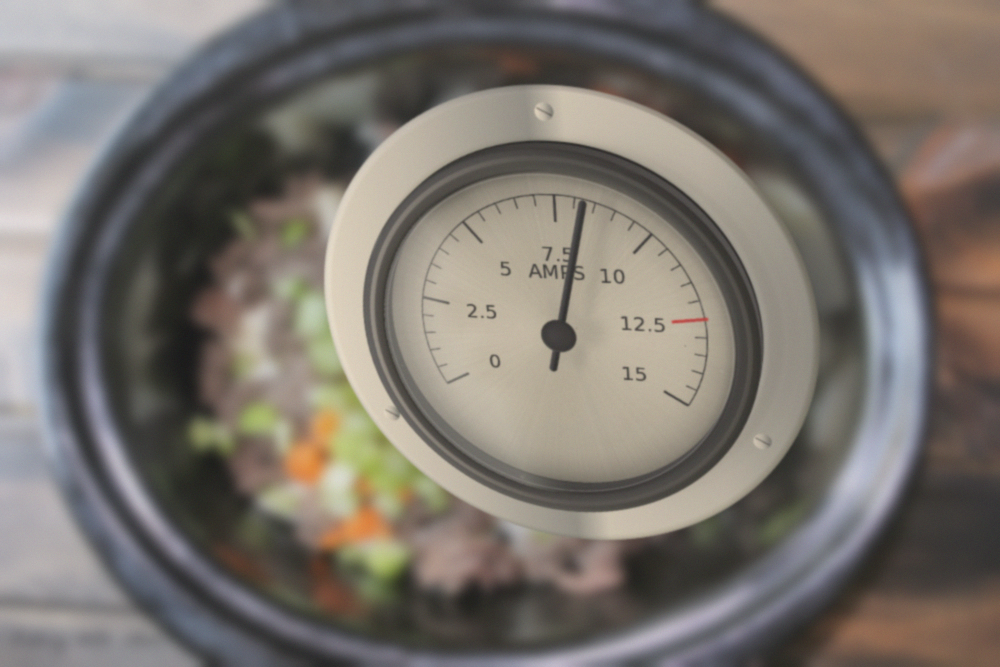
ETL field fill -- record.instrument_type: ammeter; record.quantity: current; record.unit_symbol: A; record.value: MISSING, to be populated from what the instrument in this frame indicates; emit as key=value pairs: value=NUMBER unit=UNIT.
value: value=8.25 unit=A
